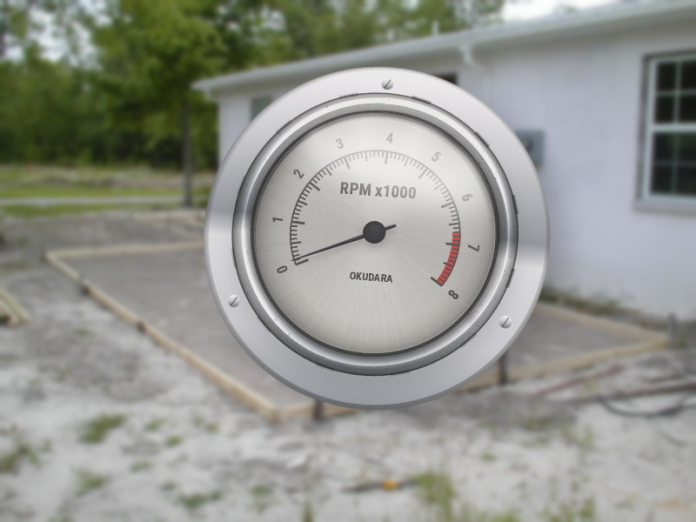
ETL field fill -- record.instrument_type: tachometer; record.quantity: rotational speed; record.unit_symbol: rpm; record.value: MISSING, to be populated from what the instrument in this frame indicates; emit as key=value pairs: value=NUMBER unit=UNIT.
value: value=100 unit=rpm
